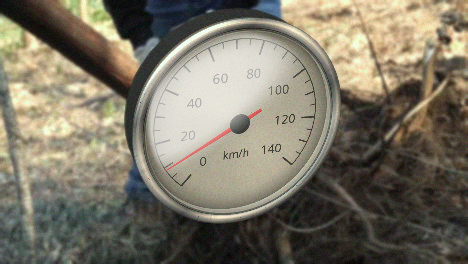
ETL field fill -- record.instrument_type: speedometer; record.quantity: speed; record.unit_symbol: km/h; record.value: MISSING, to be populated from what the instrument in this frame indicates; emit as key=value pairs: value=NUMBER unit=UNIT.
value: value=10 unit=km/h
